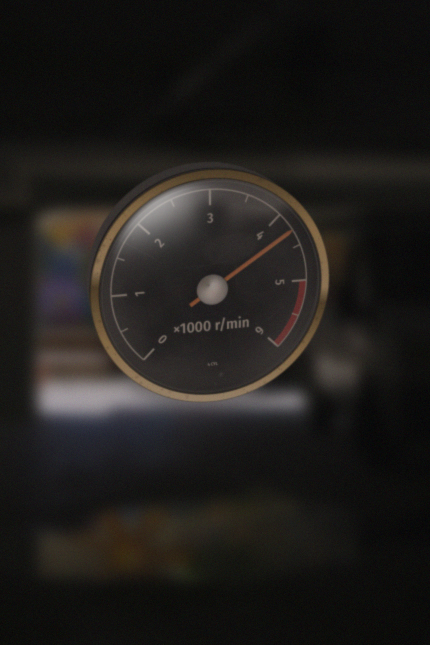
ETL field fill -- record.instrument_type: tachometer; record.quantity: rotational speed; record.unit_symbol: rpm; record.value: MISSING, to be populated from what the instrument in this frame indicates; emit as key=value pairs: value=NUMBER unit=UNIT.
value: value=4250 unit=rpm
